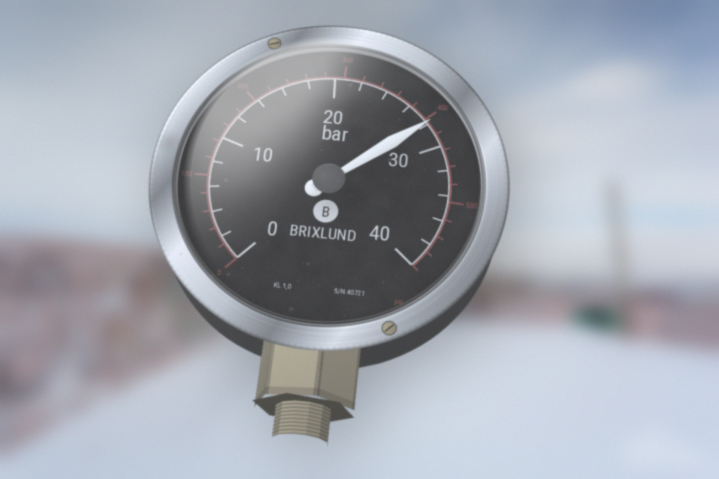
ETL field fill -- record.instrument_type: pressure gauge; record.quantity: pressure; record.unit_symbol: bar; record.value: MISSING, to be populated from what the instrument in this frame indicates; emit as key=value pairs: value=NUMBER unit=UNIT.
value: value=28 unit=bar
